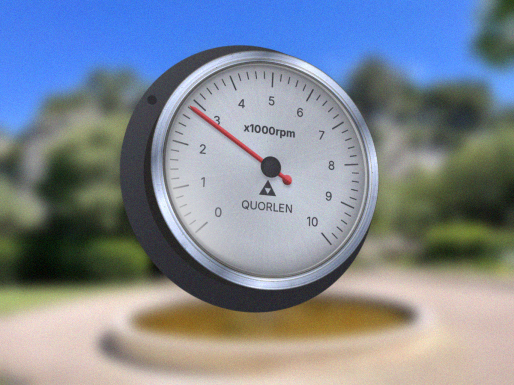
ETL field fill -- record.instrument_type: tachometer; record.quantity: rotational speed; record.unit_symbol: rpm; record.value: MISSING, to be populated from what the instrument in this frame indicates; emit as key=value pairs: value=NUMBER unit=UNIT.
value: value=2800 unit=rpm
